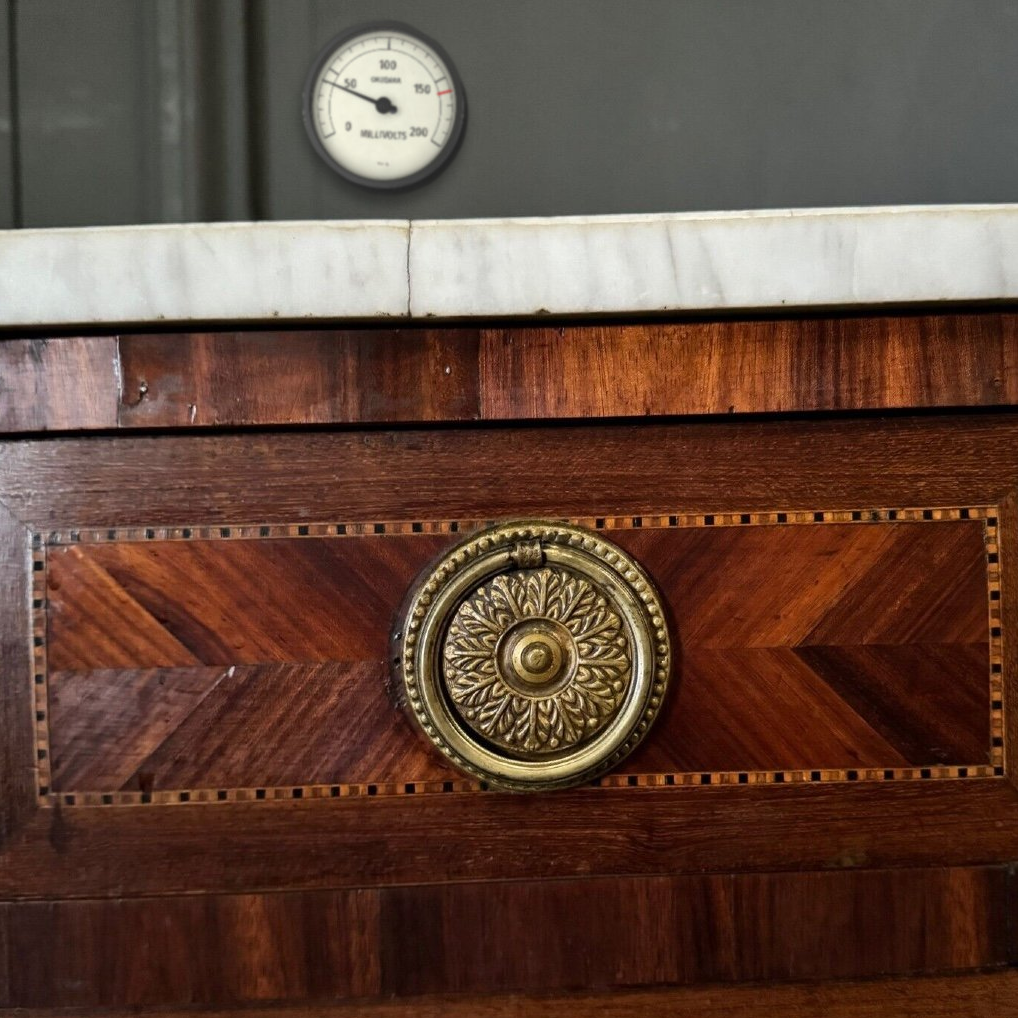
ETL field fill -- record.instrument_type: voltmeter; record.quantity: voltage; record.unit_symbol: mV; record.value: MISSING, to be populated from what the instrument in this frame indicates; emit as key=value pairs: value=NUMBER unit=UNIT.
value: value=40 unit=mV
